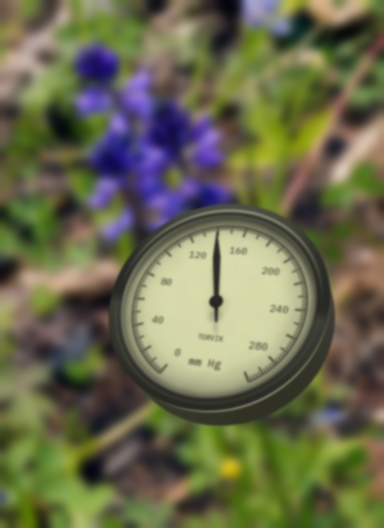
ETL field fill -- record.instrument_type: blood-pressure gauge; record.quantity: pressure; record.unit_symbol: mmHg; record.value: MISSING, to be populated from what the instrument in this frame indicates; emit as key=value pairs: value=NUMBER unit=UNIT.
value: value=140 unit=mmHg
